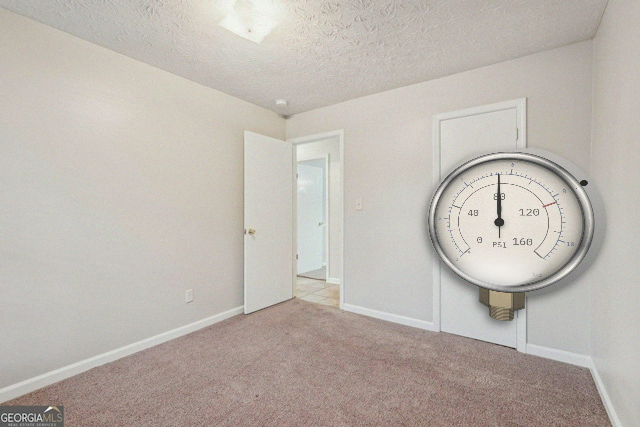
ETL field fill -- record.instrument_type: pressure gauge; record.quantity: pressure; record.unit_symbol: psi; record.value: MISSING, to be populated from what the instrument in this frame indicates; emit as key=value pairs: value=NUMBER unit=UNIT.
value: value=80 unit=psi
